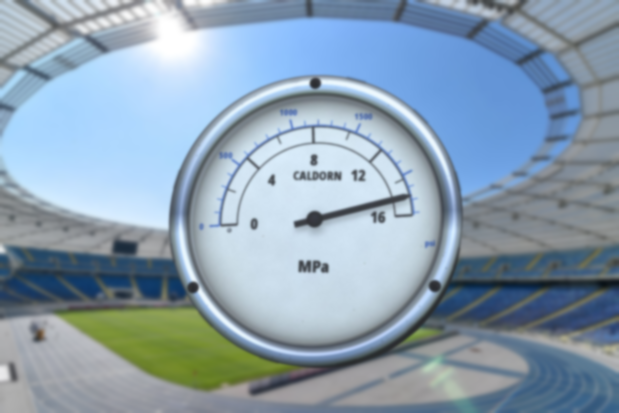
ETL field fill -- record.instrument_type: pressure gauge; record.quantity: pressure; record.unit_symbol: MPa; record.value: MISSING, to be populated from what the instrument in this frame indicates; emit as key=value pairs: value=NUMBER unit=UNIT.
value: value=15 unit=MPa
